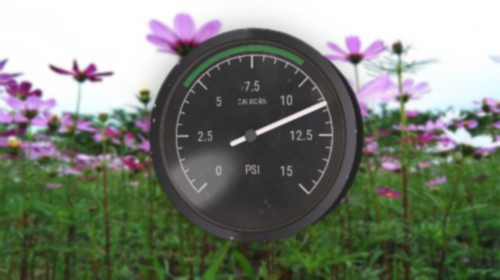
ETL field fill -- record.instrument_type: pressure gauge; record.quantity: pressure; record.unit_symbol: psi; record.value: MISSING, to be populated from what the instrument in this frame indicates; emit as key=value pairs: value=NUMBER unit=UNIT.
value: value=11.25 unit=psi
